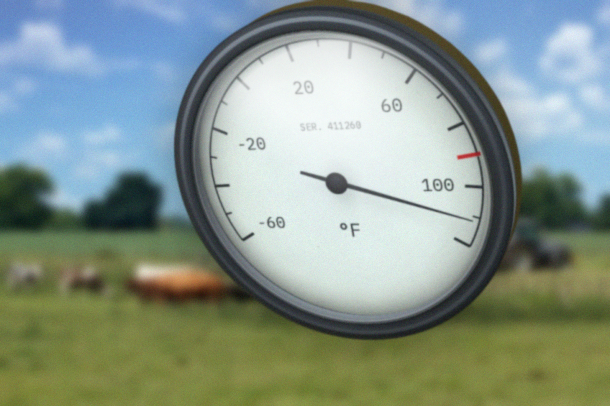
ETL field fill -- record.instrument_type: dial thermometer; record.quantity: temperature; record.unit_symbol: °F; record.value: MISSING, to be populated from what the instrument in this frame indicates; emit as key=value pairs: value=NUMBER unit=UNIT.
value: value=110 unit=°F
